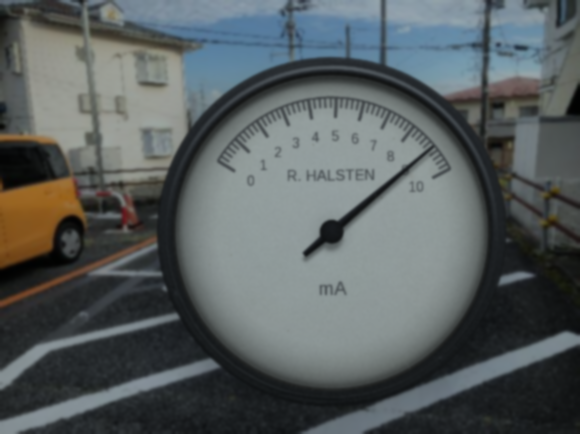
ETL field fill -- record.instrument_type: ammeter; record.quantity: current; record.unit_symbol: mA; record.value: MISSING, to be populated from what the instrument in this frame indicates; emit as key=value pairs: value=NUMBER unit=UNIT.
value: value=9 unit=mA
